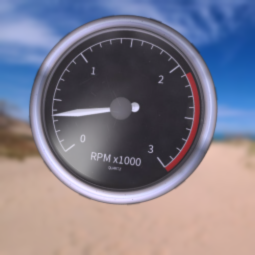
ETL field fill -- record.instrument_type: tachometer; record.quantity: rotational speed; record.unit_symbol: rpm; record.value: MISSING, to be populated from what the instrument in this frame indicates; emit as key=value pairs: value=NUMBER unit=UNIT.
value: value=350 unit=rpm
